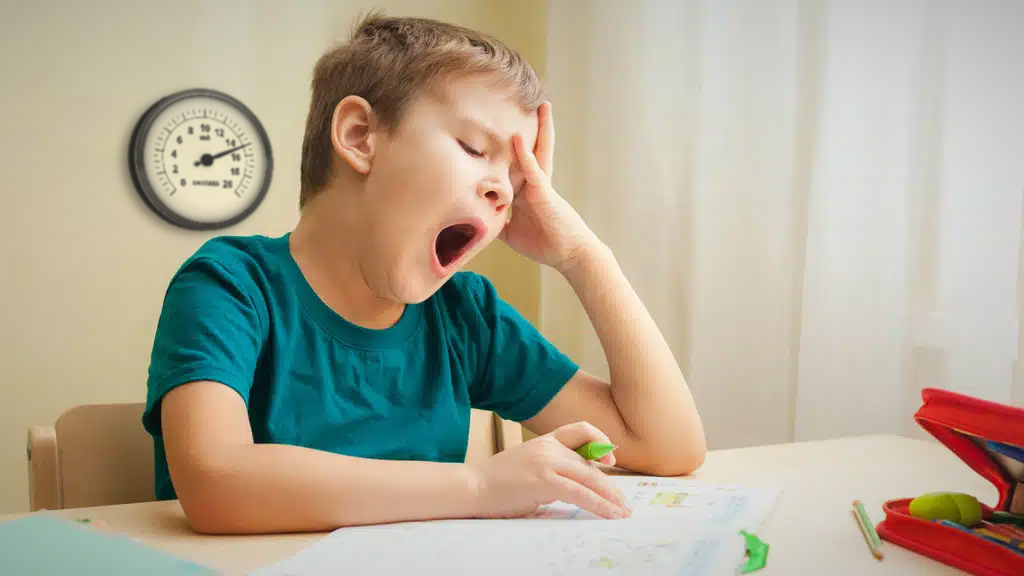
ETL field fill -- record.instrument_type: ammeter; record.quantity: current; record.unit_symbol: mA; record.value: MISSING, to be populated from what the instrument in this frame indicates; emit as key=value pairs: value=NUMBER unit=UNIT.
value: value=15 unit=mA
